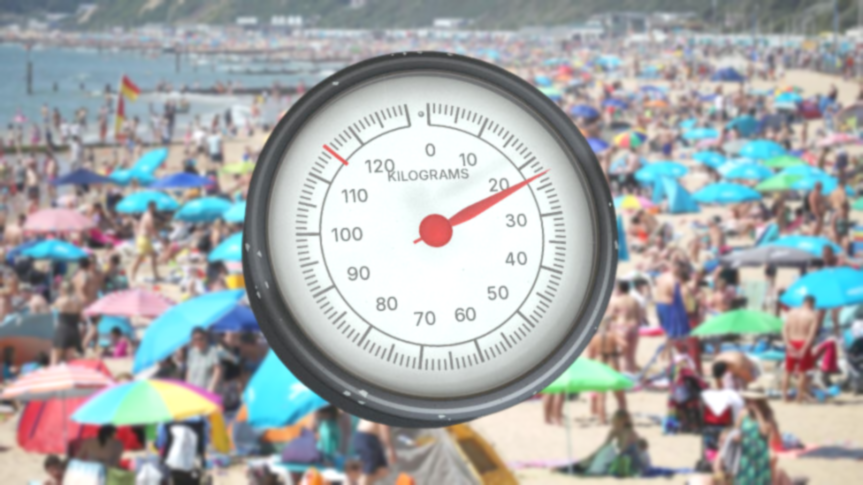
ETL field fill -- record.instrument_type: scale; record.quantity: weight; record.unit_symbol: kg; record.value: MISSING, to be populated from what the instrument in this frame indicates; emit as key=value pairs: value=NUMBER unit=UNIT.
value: value=23 unit=kg
